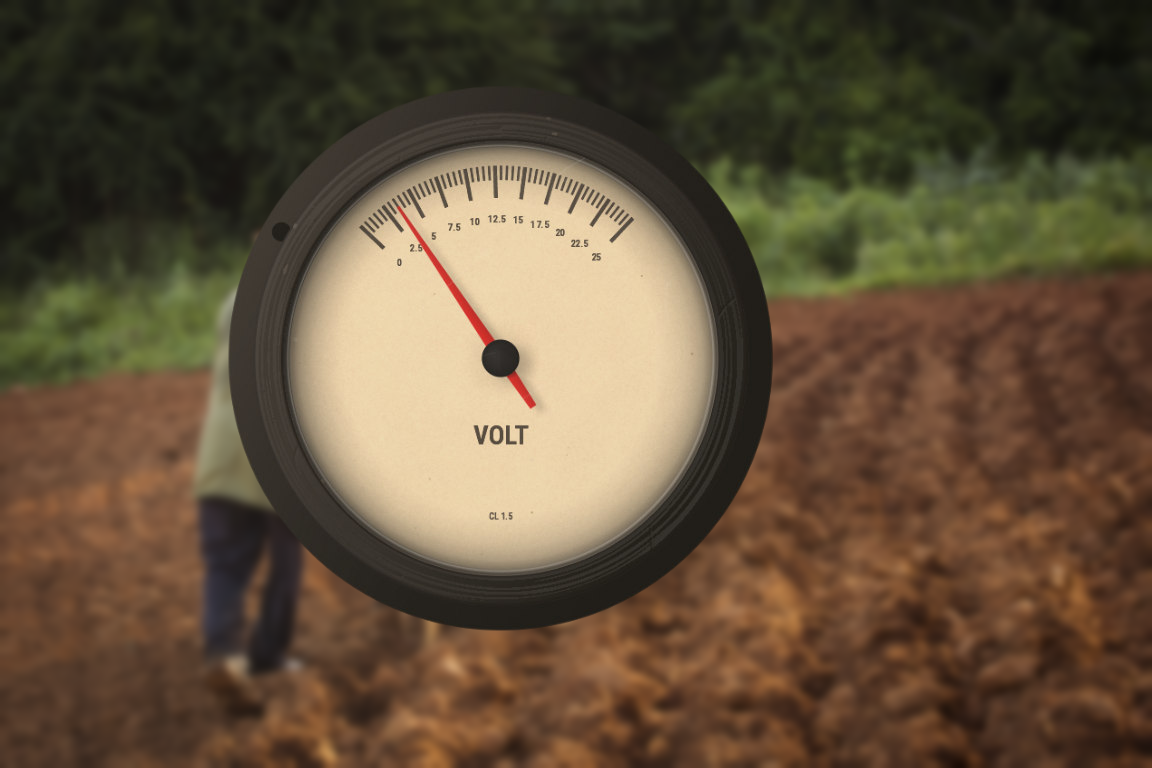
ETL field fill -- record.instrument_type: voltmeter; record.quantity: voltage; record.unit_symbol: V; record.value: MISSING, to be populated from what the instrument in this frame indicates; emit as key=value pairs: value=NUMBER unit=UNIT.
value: value=3.5 unit=V
